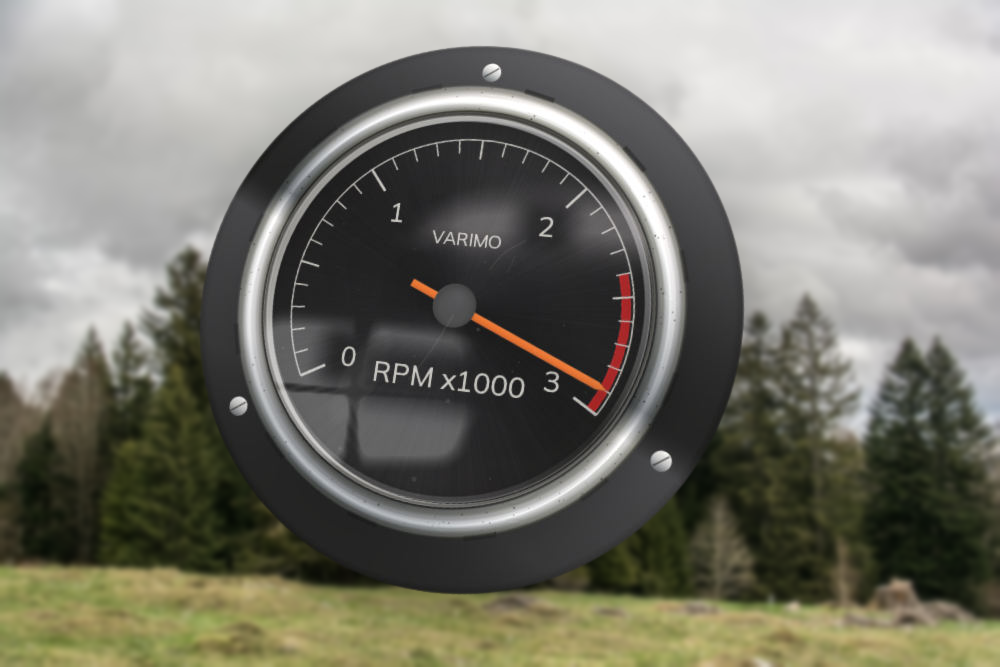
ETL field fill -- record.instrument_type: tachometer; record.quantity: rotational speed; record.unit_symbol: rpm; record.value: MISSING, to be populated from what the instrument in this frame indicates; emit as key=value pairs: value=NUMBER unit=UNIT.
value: value=2900 unit=rpm
